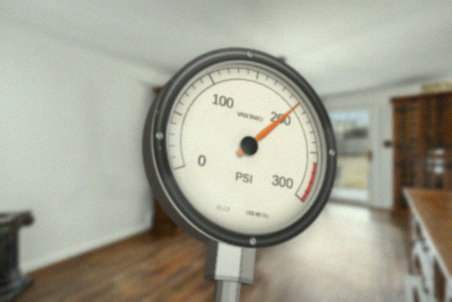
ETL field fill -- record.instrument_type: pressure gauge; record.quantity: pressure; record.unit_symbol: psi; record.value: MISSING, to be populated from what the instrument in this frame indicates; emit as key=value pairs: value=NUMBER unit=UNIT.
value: value=200 unit=psi
